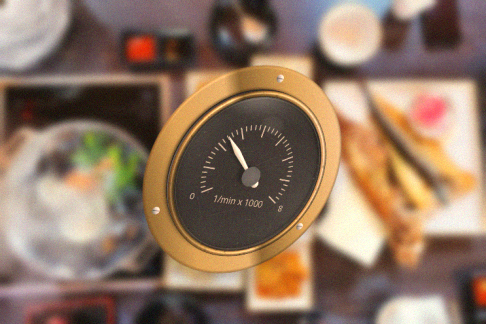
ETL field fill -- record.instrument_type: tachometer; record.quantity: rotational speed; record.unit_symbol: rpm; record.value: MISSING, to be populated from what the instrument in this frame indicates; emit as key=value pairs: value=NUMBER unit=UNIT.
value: value=2400 unit=rpm
